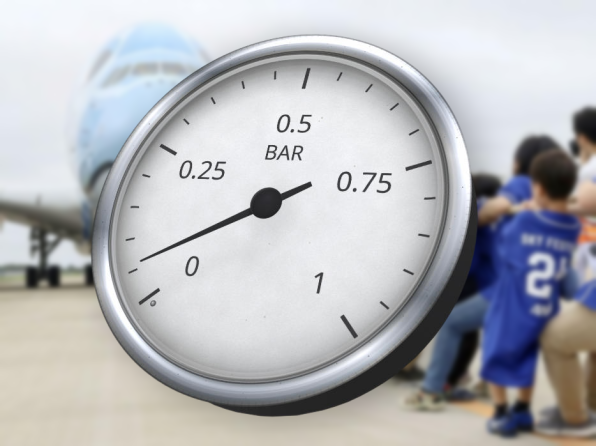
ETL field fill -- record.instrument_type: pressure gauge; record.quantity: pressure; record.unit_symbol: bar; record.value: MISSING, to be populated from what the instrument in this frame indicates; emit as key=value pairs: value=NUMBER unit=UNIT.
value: value=0.05 unit=bar
